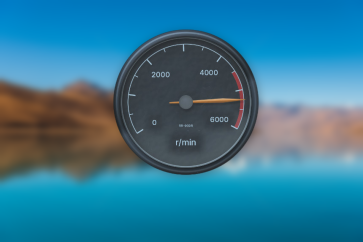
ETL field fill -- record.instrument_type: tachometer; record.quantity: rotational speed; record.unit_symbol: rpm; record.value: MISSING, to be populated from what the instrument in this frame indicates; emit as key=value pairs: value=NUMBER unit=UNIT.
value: value=5250 unit=rpm
